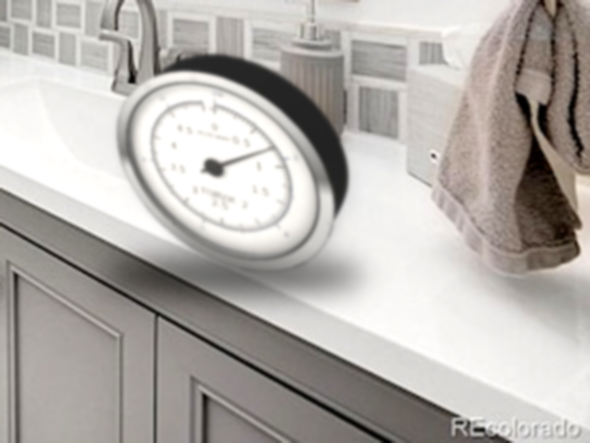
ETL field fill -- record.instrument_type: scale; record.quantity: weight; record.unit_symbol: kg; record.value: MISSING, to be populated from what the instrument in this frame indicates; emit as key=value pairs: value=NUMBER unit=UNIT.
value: value=0.75 unit=kg
